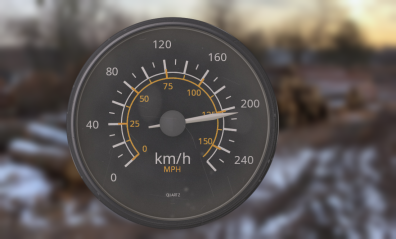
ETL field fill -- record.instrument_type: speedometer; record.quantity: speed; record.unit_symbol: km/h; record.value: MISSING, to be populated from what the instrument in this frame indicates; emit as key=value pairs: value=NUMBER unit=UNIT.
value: value=205 unit=km/h
